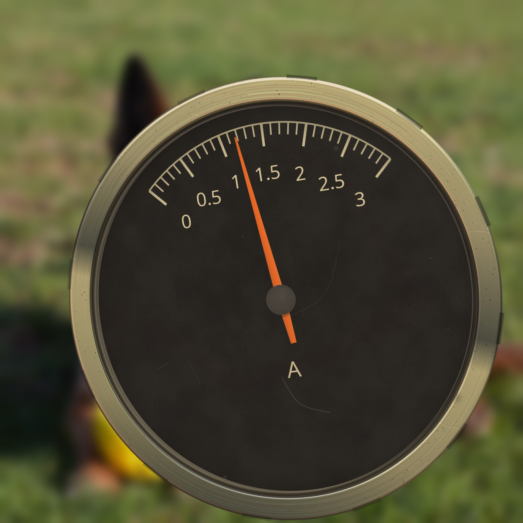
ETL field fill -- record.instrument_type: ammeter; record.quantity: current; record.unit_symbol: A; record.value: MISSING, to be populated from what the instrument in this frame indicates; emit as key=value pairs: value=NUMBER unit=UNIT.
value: value=1.2 unit=A
